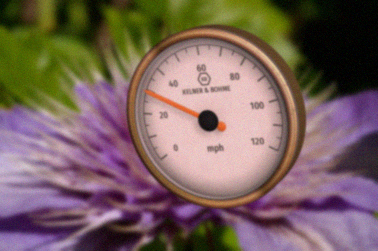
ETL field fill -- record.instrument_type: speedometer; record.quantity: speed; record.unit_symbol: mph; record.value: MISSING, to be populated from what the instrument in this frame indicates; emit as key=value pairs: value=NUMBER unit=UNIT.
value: value=30 unit=mph
